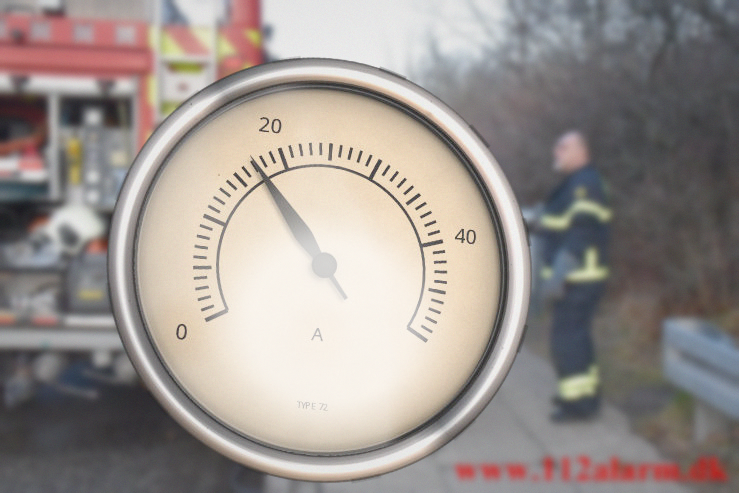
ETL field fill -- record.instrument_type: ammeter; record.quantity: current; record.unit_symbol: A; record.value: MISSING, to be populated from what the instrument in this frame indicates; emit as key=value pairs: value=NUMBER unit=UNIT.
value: value=17 unit=A
